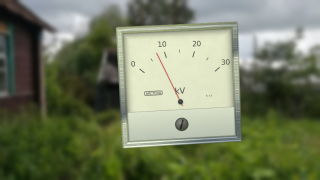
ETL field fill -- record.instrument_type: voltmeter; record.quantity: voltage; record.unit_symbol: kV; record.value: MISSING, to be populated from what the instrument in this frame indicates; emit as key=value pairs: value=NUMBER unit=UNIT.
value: value=7.5 unit=kV
